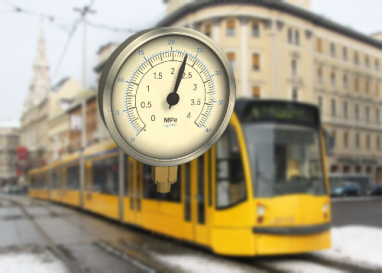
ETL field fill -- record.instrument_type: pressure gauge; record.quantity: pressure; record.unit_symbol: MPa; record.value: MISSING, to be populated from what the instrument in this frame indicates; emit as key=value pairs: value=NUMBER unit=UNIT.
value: value=2.25 unit=MPa
